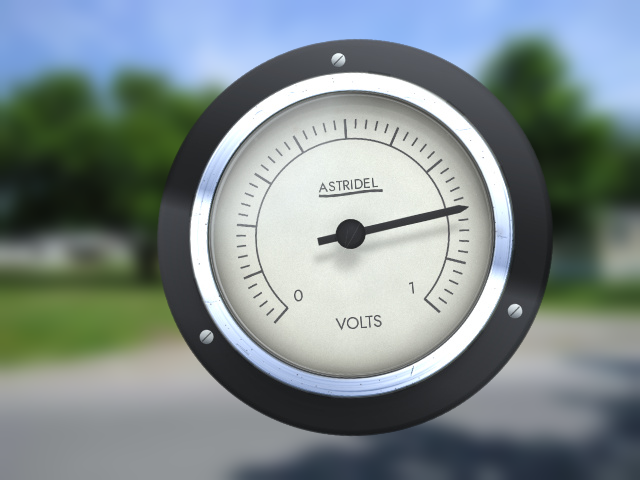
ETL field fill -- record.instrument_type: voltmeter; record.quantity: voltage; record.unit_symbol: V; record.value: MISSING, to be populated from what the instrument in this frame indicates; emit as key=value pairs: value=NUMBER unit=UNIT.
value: value=0.8 unit=V
